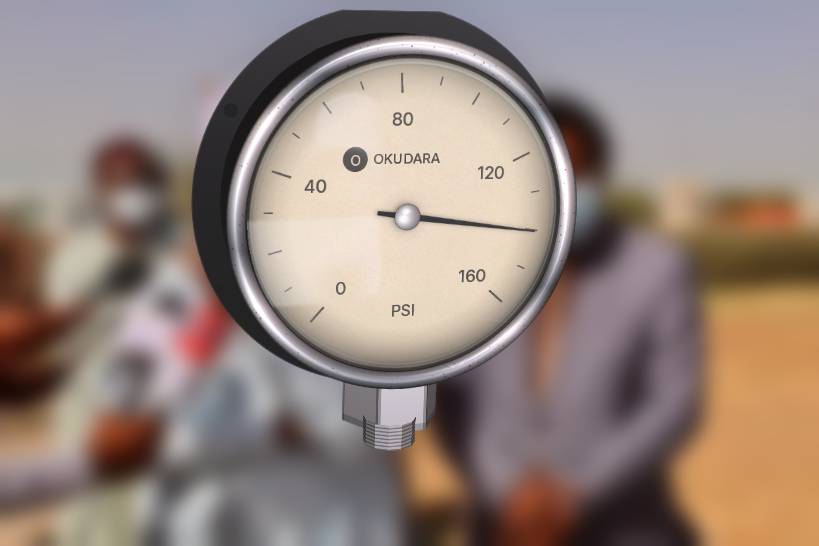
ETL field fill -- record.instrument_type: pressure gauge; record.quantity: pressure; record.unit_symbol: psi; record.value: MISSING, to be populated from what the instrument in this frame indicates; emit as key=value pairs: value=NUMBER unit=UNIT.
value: value=140 unit=psi
